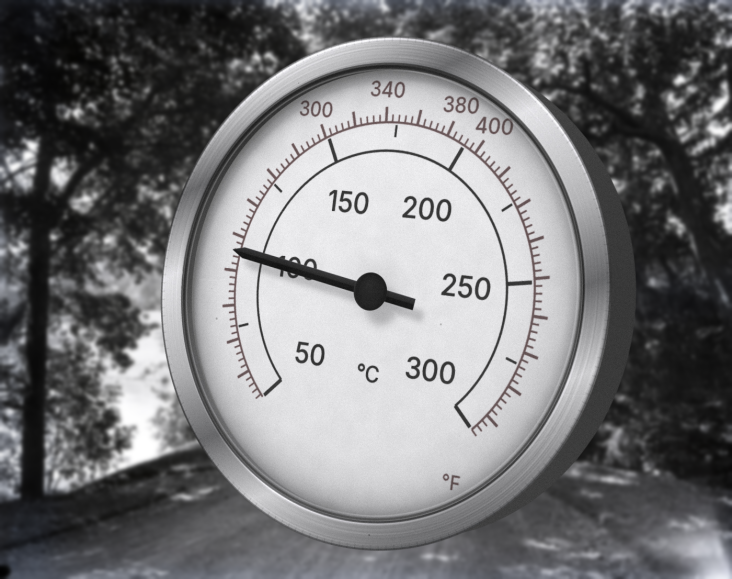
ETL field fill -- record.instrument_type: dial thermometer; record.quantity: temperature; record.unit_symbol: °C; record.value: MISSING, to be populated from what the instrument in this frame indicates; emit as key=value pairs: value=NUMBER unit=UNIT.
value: value=100 unit=°C
